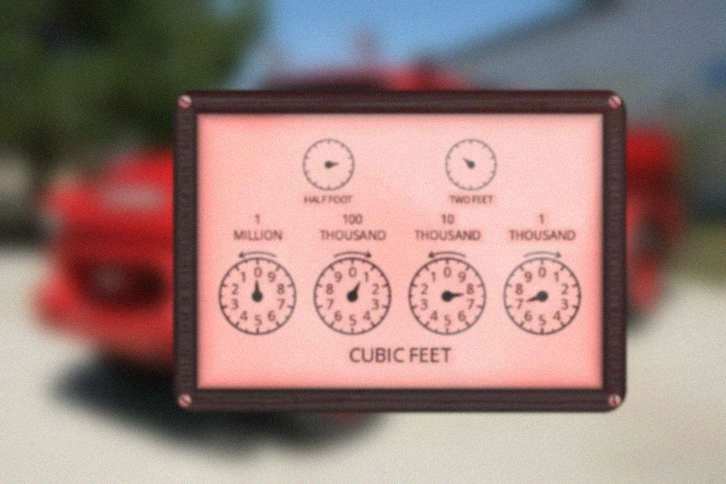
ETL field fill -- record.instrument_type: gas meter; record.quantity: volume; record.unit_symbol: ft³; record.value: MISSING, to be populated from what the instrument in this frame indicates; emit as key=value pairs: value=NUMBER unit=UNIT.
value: value=7700 unit=ft³
